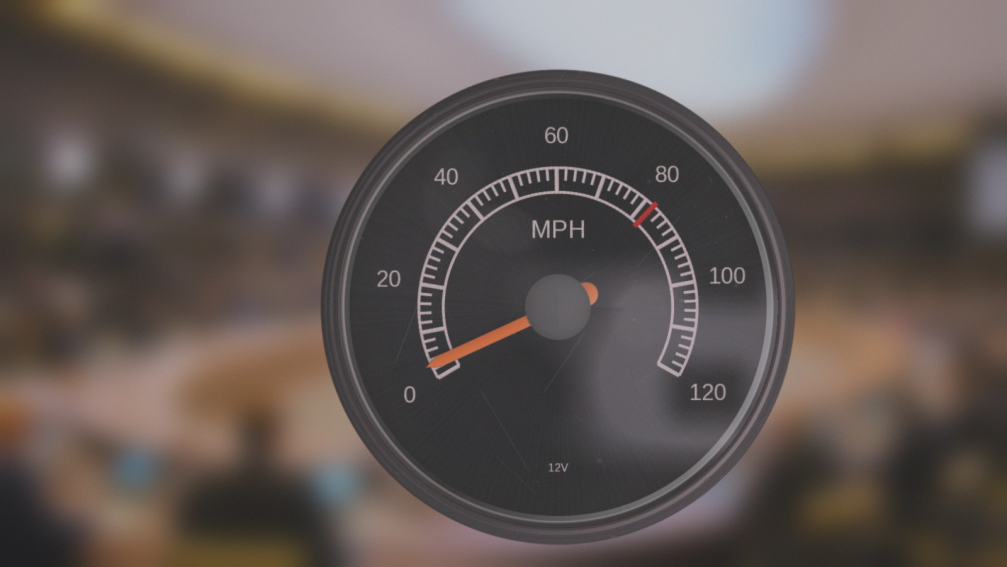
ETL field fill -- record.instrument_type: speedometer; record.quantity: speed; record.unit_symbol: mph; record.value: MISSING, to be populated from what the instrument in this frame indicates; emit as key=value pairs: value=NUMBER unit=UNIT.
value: value=3 unit=mph
